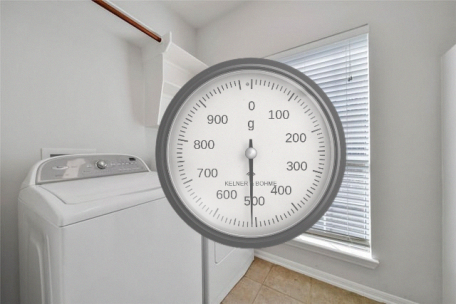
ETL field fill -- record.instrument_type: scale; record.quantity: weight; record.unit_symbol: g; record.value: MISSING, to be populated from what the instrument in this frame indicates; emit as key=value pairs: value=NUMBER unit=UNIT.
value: value=510 unit=g
